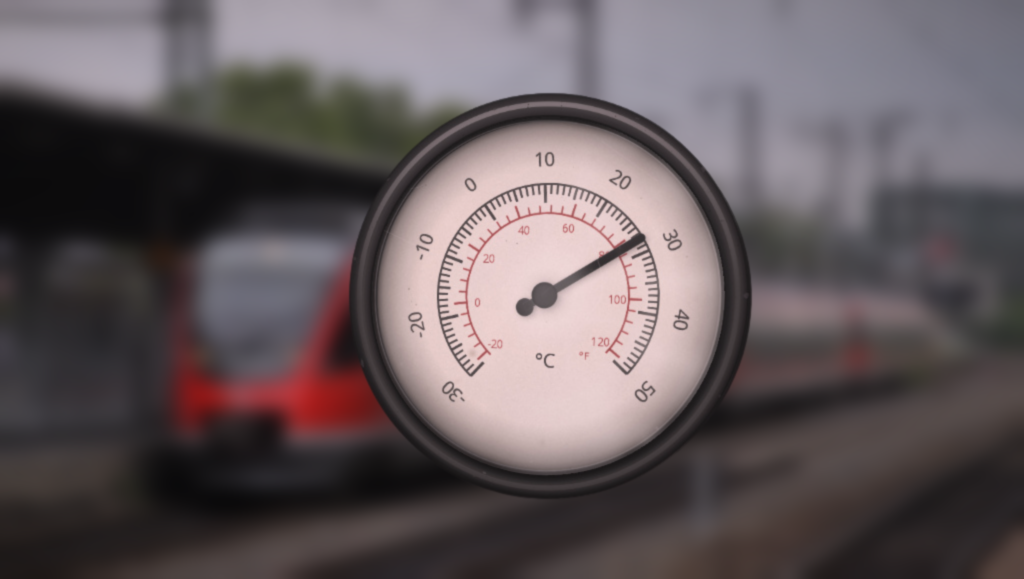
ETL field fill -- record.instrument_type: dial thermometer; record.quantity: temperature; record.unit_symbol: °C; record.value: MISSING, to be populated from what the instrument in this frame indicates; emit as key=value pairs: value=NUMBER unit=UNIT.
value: value=28 unit=°C
